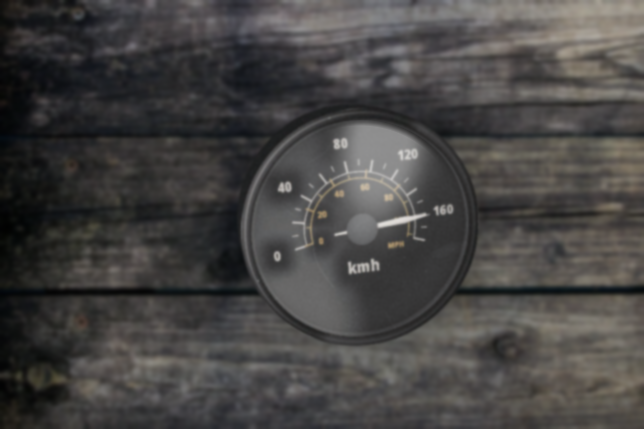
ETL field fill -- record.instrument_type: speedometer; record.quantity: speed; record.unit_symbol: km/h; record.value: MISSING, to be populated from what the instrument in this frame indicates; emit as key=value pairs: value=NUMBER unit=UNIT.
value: value=160 unit=km/h
